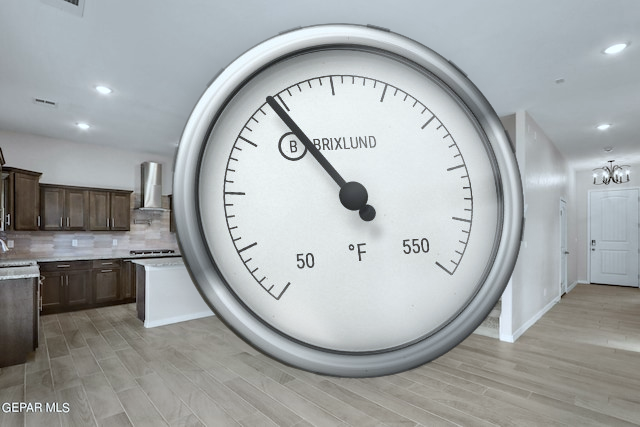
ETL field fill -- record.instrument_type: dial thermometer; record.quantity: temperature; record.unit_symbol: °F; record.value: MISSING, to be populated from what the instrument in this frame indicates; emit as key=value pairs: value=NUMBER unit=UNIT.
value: value=240 unit=°F
